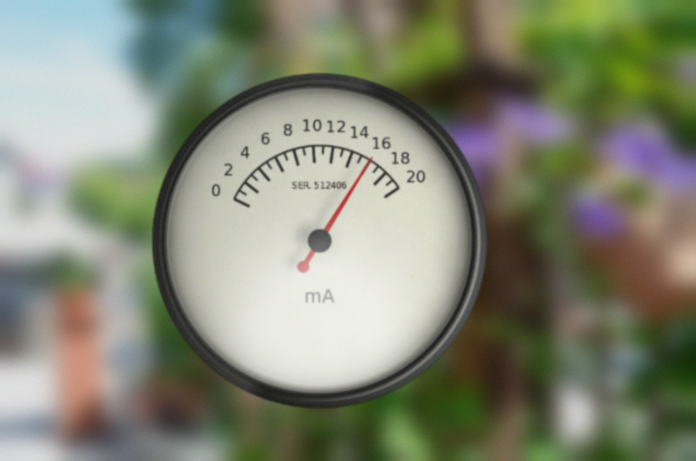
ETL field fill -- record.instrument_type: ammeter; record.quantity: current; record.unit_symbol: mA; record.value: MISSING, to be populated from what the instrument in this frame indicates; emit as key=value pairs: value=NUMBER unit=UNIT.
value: value=16 unit=mA
